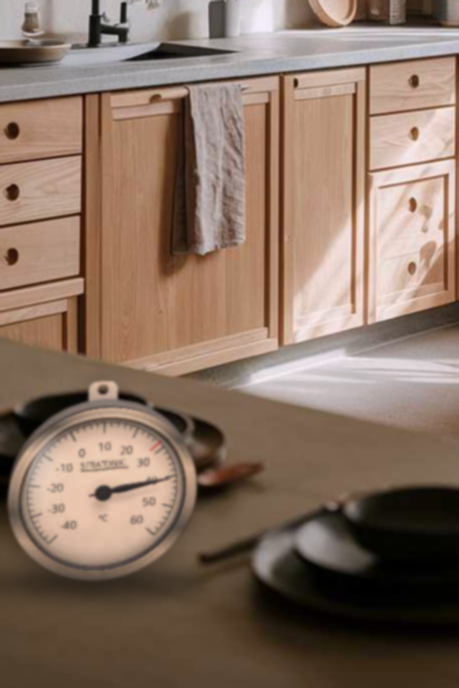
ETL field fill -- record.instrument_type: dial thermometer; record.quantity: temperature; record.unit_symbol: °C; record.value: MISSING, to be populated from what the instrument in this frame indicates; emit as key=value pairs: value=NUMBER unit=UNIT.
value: value=40 unit=°C
